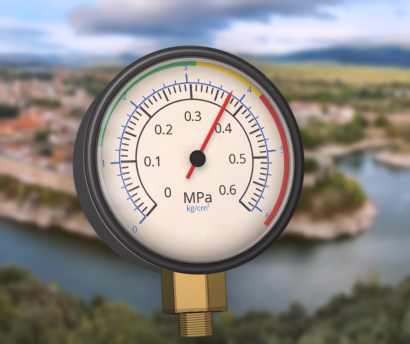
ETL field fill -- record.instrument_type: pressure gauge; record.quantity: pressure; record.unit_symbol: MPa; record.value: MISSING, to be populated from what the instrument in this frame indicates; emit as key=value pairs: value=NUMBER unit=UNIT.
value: value=0.37 unit=MPa
